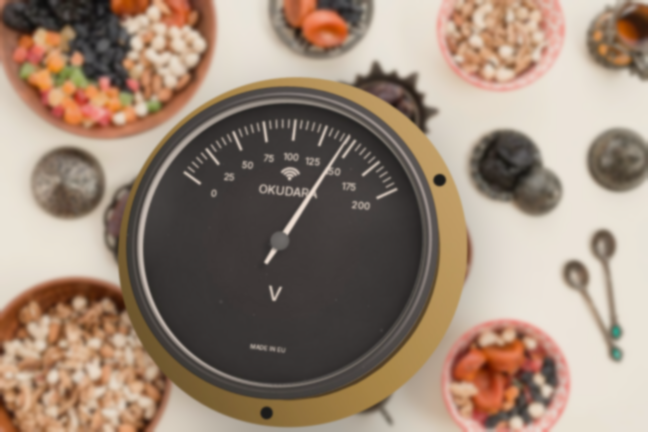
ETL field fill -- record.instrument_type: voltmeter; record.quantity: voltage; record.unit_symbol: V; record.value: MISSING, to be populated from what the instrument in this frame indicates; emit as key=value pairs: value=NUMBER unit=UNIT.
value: value=145 unit=V
